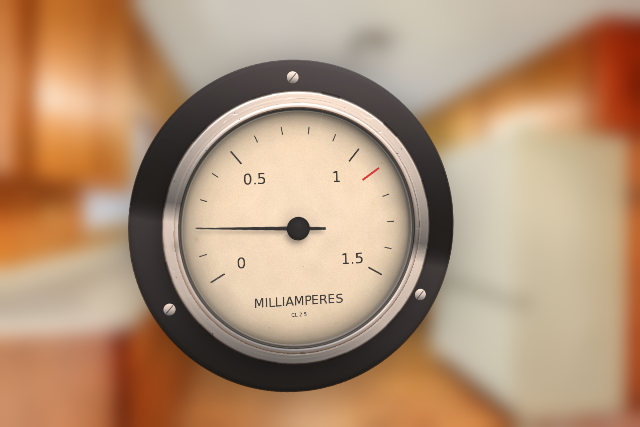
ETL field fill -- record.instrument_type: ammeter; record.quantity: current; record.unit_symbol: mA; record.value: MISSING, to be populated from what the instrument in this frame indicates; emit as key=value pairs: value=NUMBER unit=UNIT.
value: value=0.2 unit=mA
